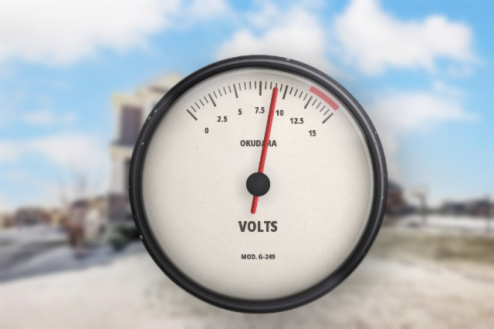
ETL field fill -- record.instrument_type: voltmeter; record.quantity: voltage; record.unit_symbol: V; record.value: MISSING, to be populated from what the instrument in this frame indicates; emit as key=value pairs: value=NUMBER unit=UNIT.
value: value=9 unit=V
